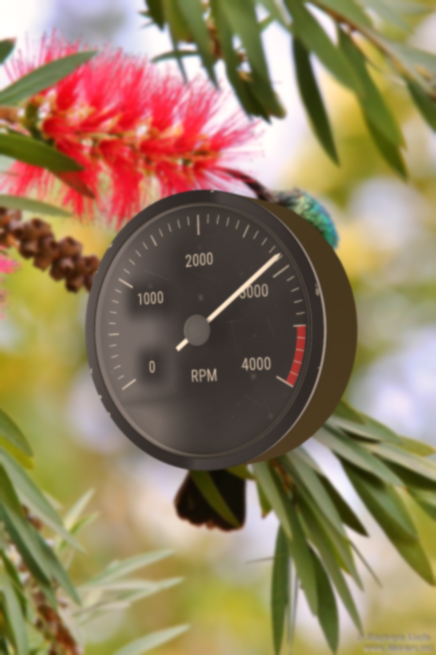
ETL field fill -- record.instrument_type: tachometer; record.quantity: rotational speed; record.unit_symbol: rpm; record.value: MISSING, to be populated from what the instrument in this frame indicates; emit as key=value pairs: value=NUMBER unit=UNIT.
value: value=2900 unit=rpm
